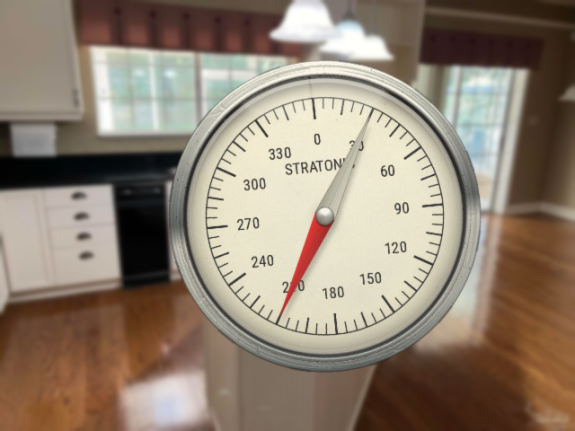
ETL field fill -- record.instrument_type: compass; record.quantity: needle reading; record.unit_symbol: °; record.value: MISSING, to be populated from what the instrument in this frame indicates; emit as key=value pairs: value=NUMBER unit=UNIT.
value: value=210 unit=°
